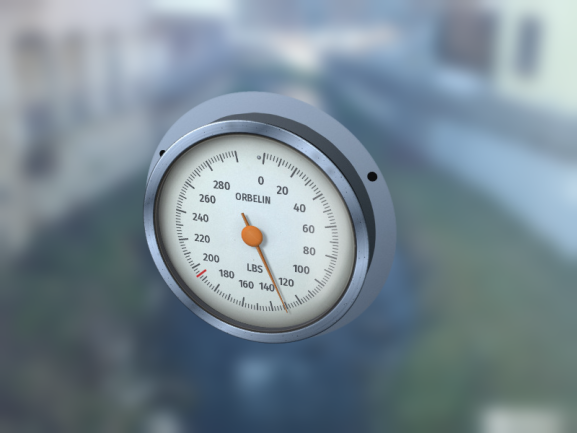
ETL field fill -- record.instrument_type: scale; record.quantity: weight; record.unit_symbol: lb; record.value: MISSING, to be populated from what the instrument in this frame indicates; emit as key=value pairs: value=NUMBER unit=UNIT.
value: value=130 unit=lb
